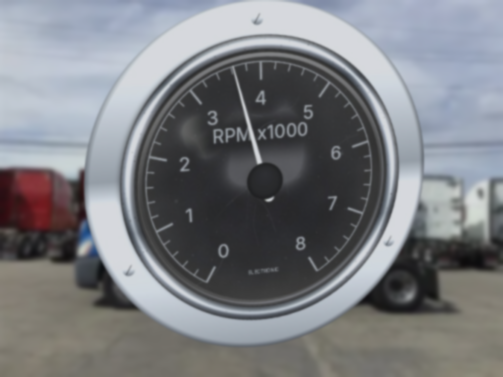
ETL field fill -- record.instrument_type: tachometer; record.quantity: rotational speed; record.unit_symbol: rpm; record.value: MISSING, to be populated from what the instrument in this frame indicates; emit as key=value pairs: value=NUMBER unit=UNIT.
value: value=3600 unit=rpm
